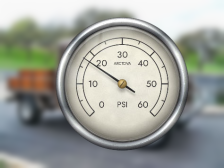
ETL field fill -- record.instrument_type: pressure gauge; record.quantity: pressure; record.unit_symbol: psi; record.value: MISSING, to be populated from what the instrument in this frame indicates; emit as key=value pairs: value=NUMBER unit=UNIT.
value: value=17.5 unit=psi
